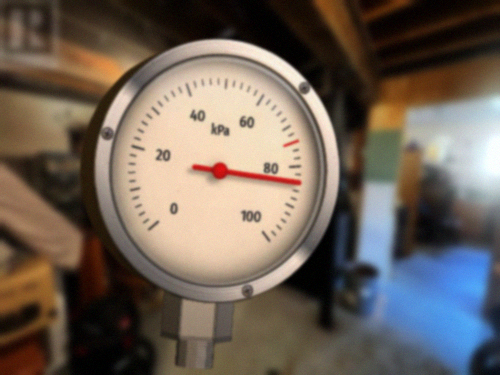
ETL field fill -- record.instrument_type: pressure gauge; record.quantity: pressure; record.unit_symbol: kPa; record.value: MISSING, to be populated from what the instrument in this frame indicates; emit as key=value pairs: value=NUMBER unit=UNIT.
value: value=84 unit=kPa
